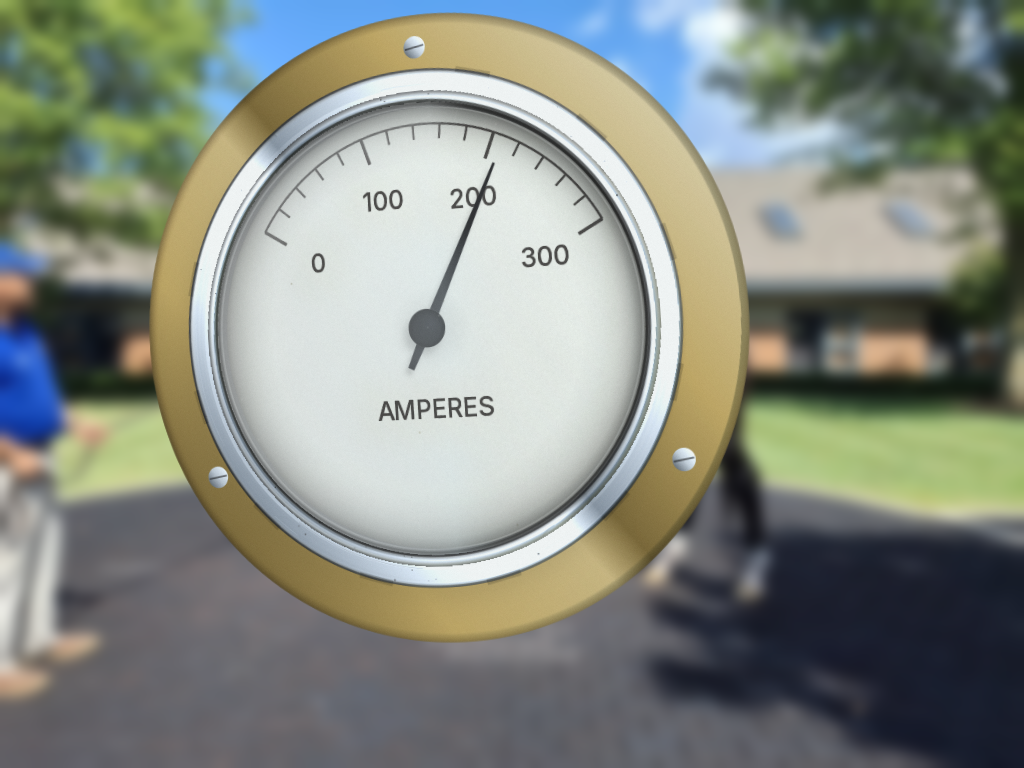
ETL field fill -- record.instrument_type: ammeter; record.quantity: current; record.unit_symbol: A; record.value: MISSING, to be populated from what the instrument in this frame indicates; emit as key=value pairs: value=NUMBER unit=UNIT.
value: value=210 unit=A
